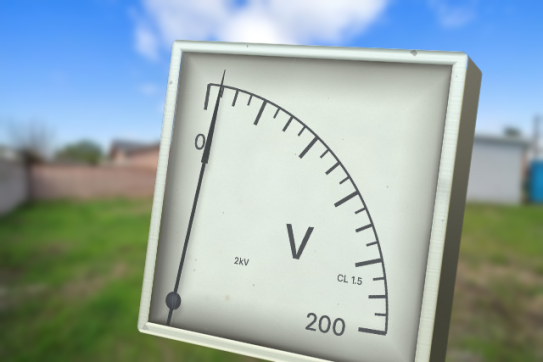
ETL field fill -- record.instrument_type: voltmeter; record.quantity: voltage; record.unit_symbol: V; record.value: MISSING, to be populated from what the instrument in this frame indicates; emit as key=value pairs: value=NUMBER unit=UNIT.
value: value=10 unit=V
